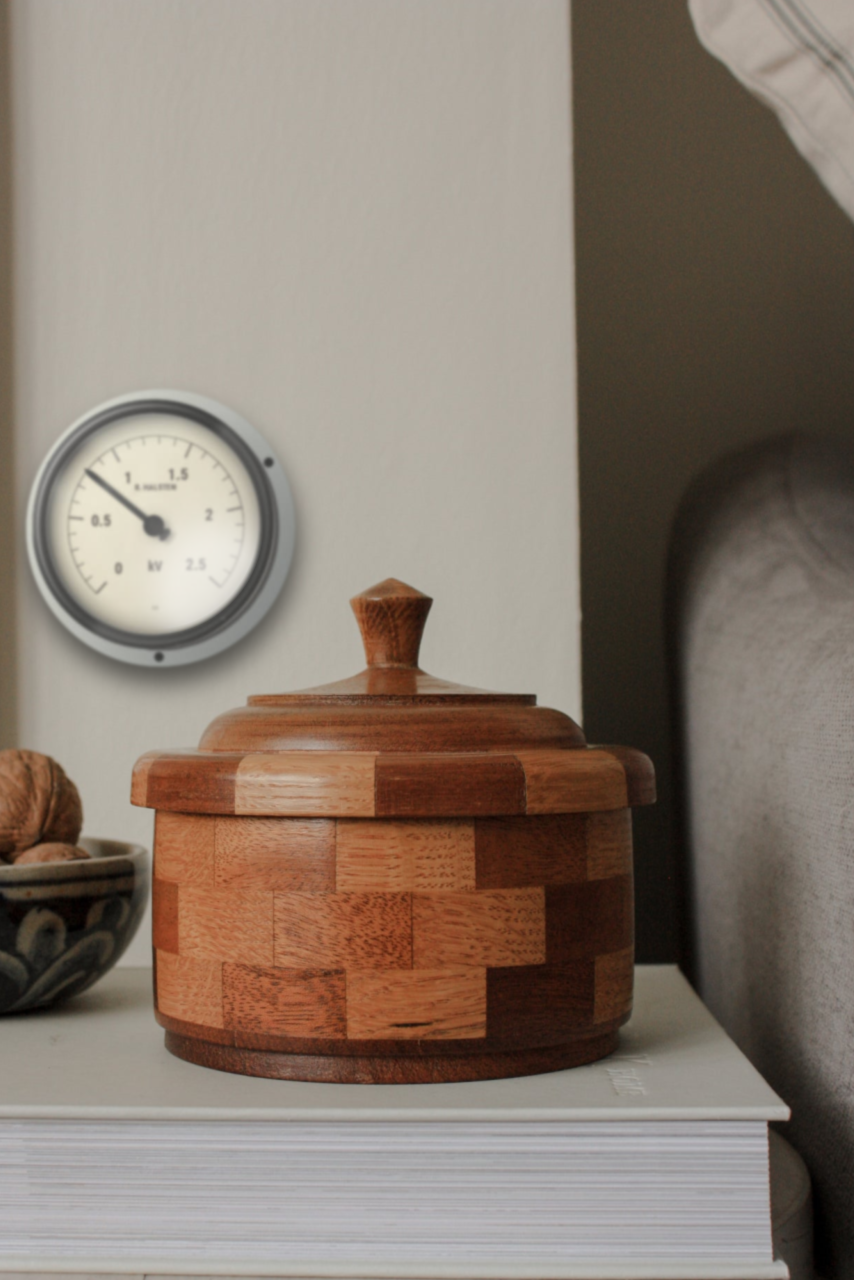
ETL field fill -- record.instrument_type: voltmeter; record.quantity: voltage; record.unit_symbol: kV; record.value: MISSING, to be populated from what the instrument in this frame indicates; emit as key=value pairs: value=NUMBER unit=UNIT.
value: value=0.8 unit=kV
